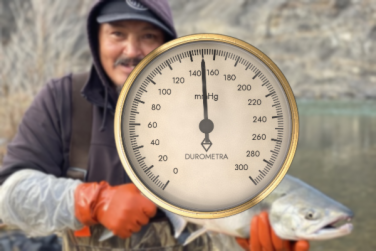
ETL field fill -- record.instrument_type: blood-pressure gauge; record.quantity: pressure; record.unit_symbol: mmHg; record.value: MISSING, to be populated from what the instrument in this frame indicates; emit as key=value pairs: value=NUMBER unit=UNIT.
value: value=150 unit=mmHg
